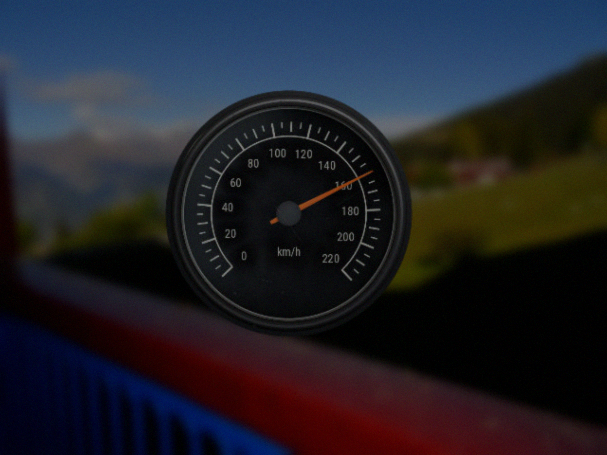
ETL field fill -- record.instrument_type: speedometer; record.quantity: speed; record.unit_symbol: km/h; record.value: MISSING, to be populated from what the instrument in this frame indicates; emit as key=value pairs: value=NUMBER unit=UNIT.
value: value=160 unit=km/h
